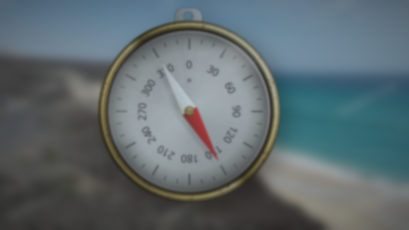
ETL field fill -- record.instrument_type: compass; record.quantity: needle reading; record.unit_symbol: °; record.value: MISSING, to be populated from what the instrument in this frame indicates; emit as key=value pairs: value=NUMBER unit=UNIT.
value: value=150 unit=°
